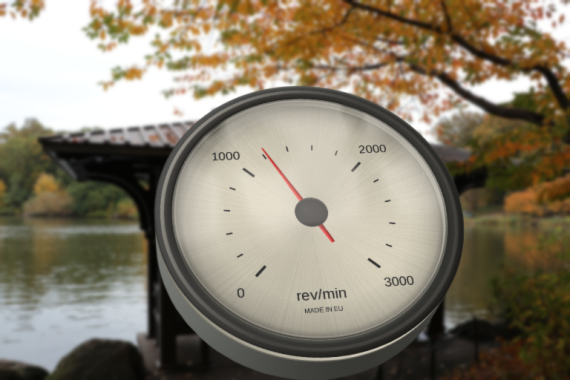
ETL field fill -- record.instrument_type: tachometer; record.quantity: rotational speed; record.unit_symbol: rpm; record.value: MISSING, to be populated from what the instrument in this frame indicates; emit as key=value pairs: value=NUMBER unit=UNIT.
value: value=1200 unit=rpm
